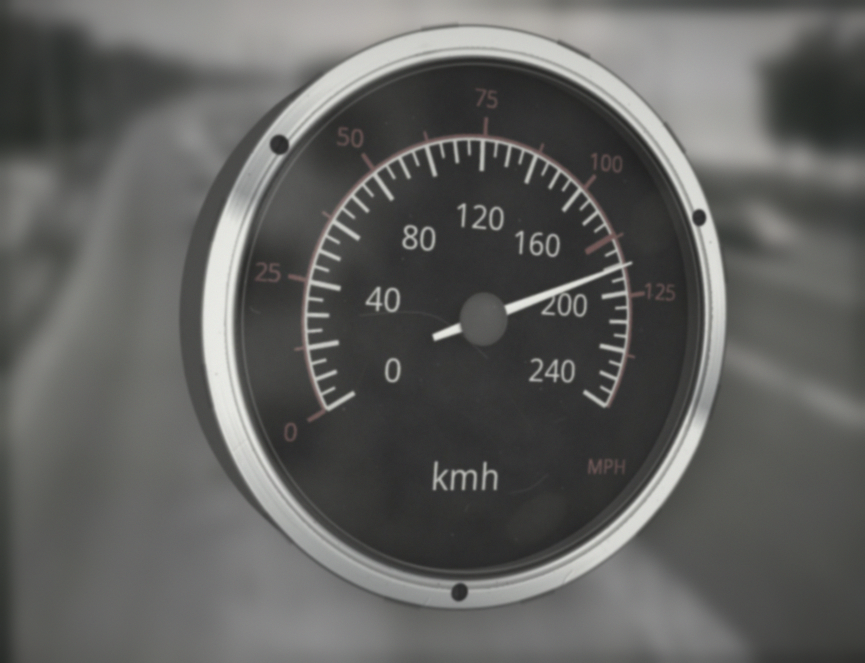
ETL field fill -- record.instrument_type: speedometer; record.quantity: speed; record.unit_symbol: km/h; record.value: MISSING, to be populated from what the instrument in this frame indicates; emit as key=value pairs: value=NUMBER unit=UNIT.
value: value=190 unit=km/h
